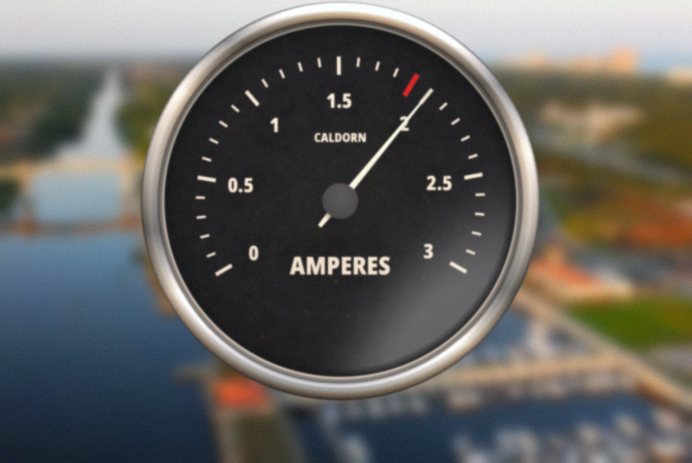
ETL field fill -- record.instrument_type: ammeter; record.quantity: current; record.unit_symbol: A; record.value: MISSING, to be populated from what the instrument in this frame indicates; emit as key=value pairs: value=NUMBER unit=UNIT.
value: value=2 unit=A
